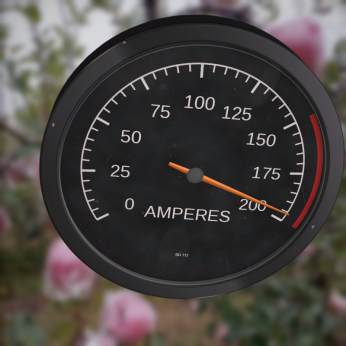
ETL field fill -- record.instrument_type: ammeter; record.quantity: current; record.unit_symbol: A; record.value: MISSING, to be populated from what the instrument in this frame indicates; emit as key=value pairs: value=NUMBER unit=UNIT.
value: value=195 unit=A
